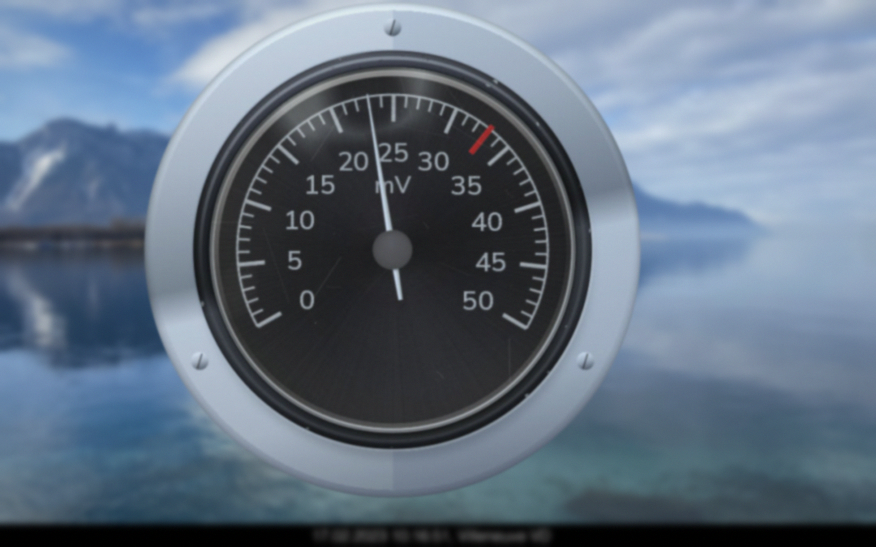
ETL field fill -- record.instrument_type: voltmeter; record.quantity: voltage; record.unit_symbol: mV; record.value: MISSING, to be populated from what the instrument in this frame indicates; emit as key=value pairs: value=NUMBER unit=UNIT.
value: value=23 unit=mV
